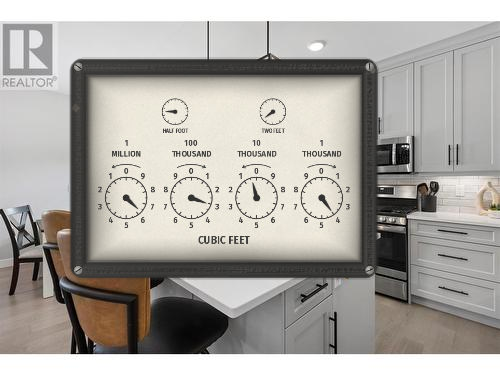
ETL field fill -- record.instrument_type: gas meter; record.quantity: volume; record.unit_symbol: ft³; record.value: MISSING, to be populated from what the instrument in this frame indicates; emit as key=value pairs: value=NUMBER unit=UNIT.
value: value=630400 unit=ft³
